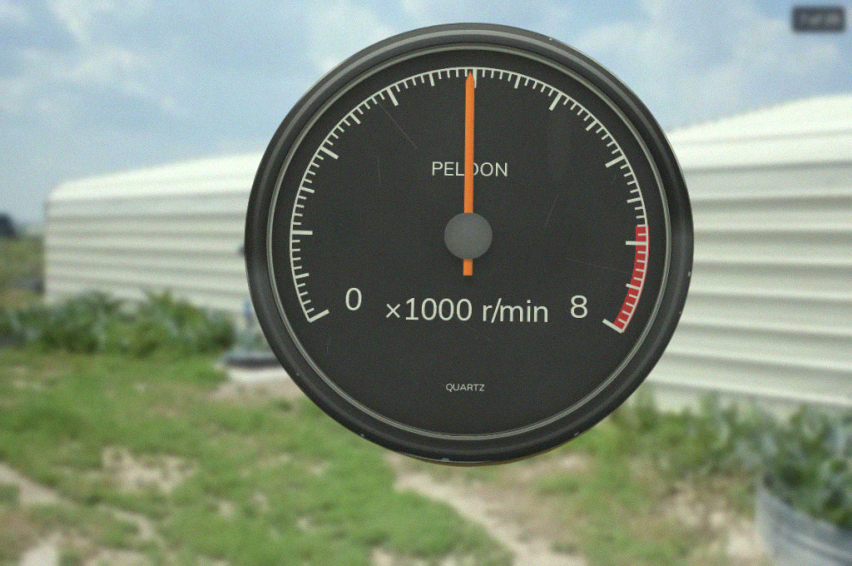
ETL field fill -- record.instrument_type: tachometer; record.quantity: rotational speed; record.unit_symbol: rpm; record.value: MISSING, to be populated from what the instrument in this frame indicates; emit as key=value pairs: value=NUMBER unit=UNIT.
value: value=3950 unit=rpm
